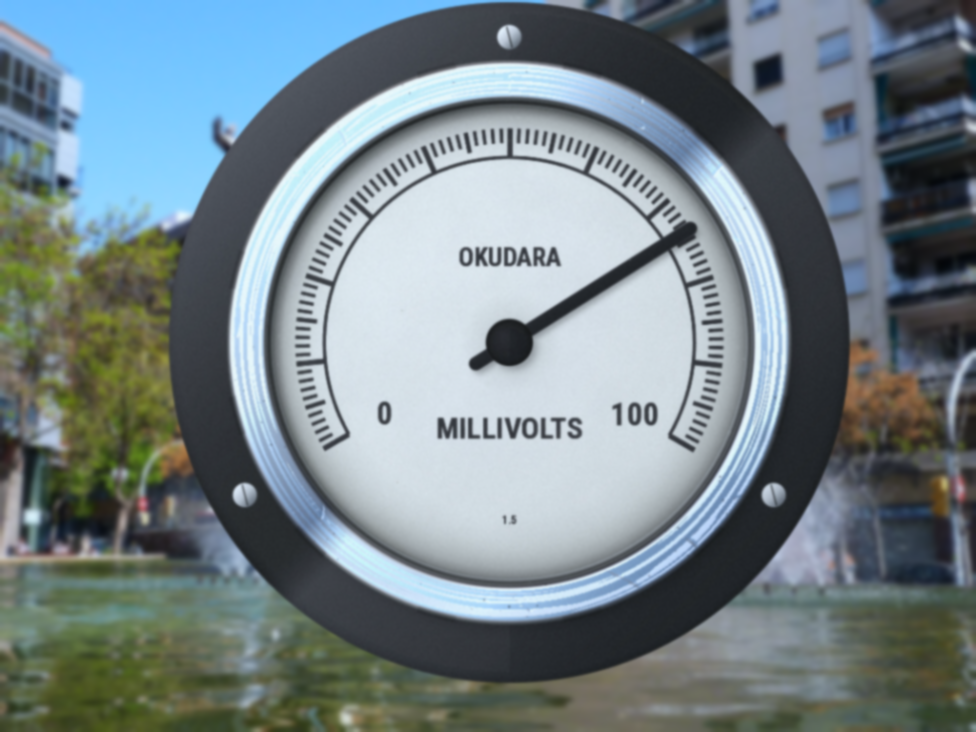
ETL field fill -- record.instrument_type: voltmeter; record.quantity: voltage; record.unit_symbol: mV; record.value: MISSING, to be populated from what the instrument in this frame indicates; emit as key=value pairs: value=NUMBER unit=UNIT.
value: value=74 unit=mV
